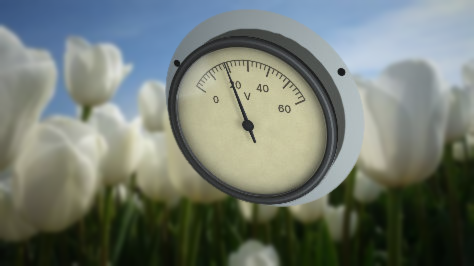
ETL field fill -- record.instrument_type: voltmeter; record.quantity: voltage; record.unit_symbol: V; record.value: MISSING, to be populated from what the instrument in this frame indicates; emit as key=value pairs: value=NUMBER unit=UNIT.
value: value=20 unit=V
